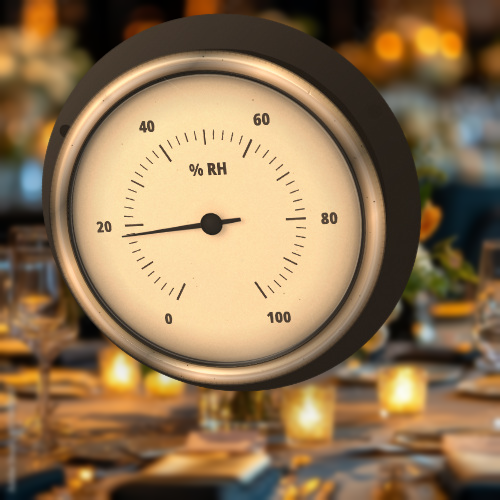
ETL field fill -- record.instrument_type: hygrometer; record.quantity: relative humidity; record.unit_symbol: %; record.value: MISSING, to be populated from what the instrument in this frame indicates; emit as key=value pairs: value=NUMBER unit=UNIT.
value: value=18 unit=%
